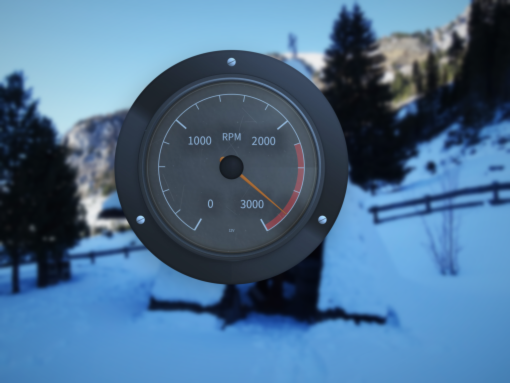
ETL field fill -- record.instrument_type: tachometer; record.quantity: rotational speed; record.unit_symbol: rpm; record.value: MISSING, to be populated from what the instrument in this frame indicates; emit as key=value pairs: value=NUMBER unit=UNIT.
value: value=2800 unit=rpm
